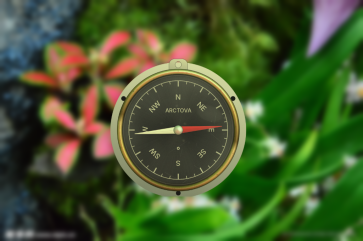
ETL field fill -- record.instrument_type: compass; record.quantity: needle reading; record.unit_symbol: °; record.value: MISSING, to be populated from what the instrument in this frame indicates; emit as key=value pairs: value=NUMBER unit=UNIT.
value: value=85 unit=°
